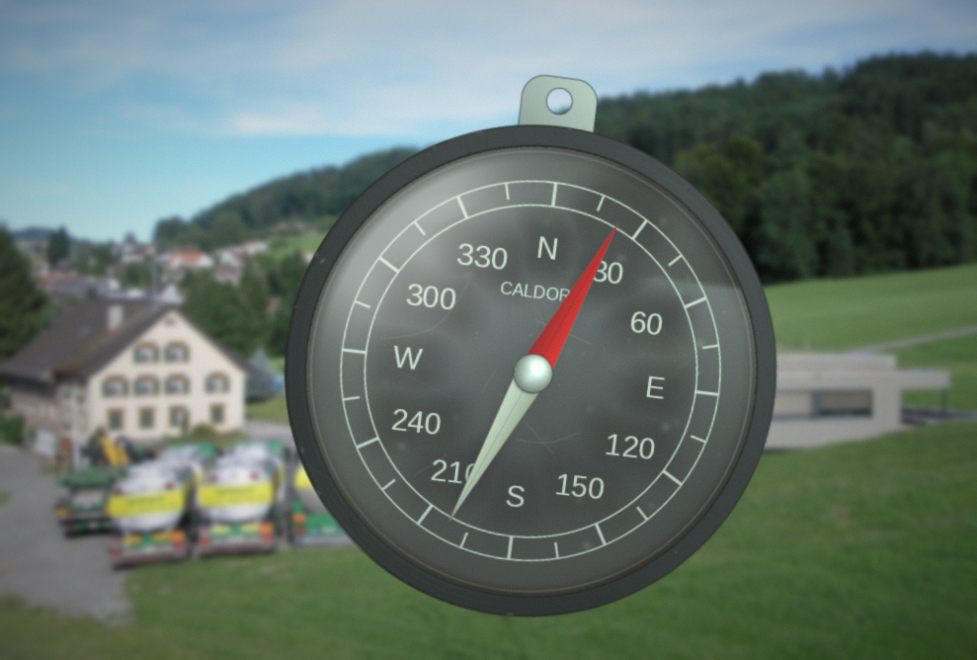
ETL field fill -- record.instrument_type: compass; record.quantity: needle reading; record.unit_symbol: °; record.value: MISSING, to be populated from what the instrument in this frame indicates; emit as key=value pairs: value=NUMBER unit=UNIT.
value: value=22.5 unit=°
